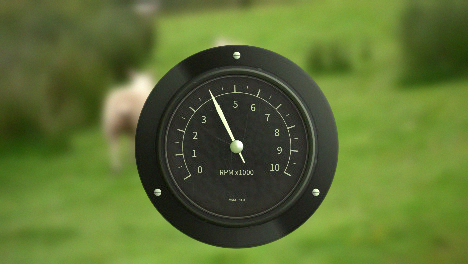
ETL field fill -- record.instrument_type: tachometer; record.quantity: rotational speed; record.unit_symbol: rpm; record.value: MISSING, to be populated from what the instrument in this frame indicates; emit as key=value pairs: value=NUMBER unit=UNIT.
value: value=4000 unit=rpm
